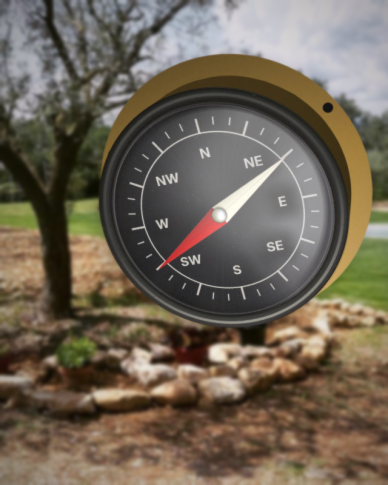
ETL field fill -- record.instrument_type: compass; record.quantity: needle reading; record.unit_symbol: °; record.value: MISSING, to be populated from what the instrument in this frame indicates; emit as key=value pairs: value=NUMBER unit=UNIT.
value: value=240 unit=°
